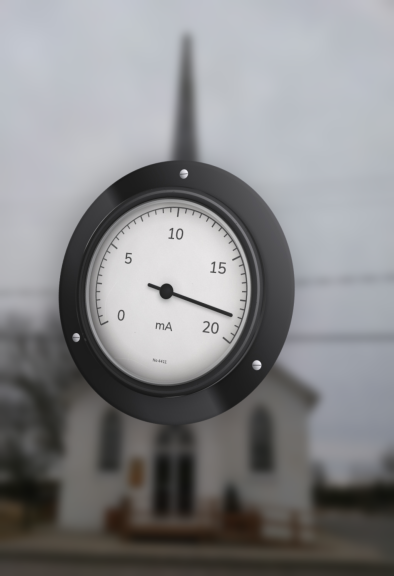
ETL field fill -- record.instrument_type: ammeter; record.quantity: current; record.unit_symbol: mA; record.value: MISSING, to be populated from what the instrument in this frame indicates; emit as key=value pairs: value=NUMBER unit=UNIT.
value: value=18.5 unit=mA
